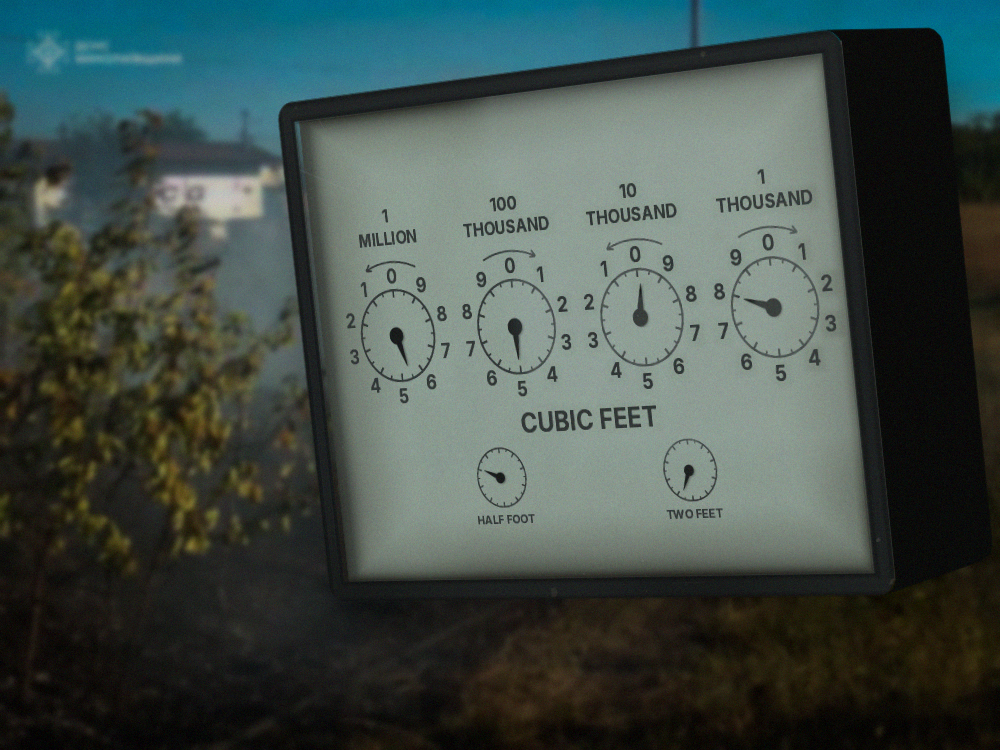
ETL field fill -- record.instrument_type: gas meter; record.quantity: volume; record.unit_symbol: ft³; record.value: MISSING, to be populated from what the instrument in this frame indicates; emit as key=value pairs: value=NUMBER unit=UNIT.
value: value=549800 unit=ft³
